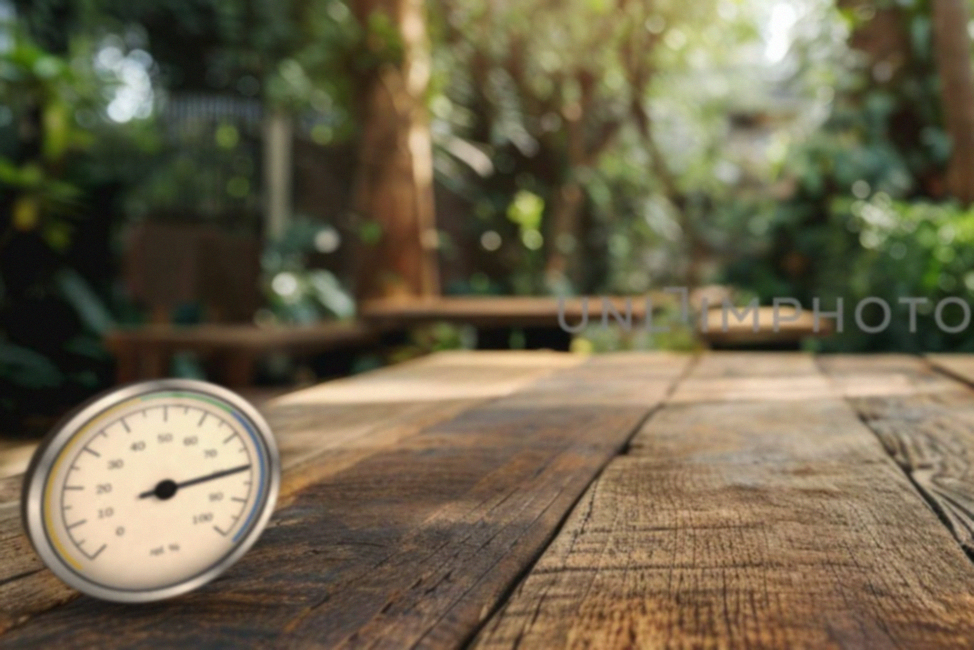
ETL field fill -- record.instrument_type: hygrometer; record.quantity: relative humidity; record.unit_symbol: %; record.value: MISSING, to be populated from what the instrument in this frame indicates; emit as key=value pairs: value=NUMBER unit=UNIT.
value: value=80 unit=%
